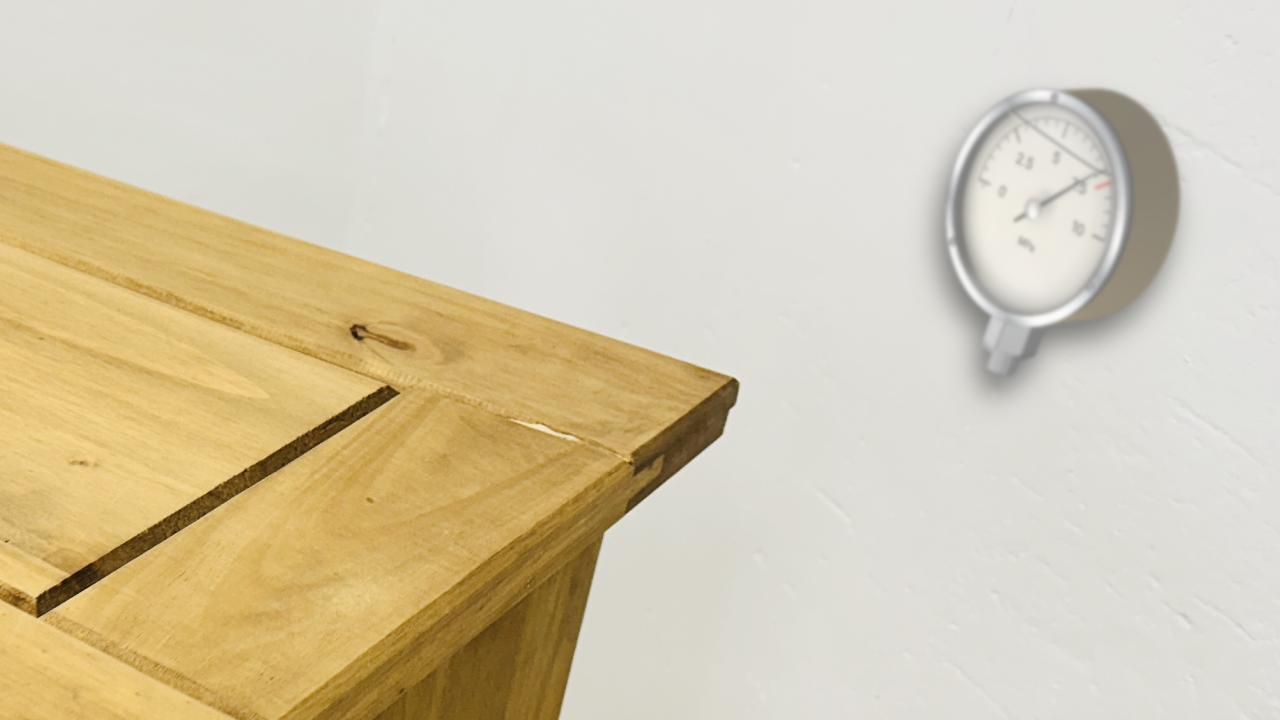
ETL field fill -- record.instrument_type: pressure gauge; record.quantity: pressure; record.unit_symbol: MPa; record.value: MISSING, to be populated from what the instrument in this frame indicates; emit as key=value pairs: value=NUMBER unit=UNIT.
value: value=7.5 unit=MPa
